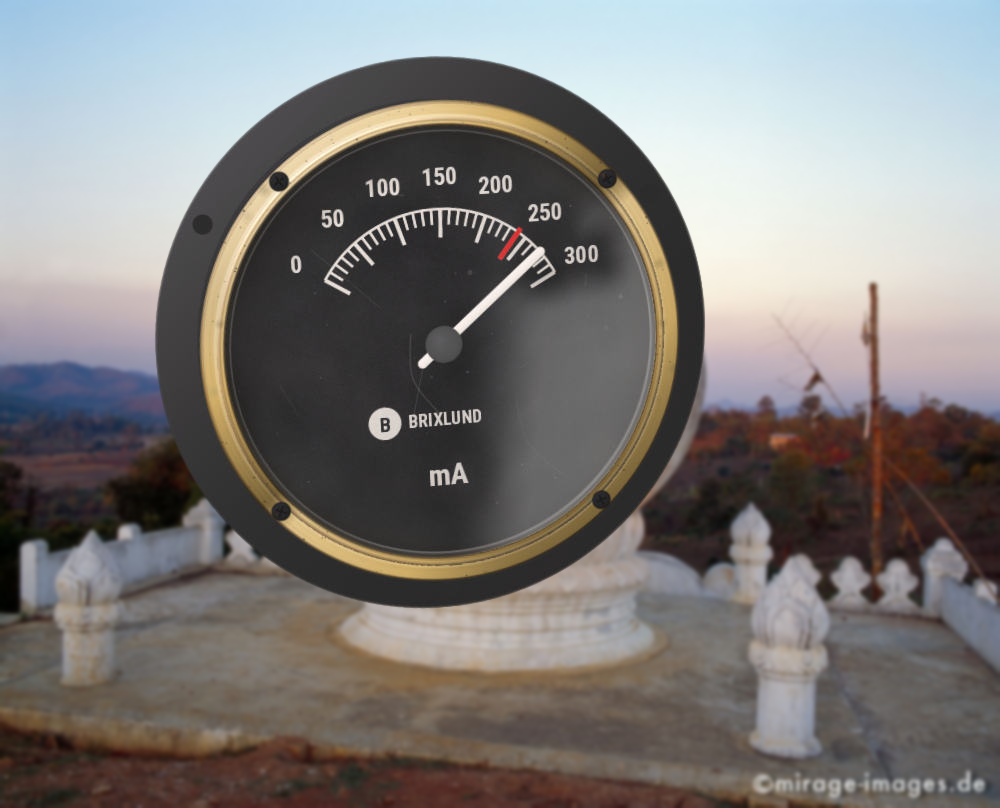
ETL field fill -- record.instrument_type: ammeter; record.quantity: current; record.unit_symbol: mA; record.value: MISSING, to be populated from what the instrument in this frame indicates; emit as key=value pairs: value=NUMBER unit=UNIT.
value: value=270 unit=mA
